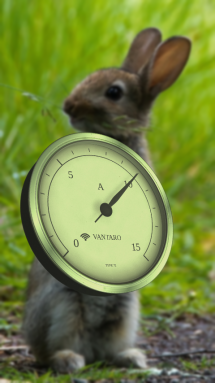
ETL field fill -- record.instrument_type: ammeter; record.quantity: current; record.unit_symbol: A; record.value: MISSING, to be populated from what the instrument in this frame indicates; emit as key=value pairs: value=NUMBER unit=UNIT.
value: value=10 unit=A
